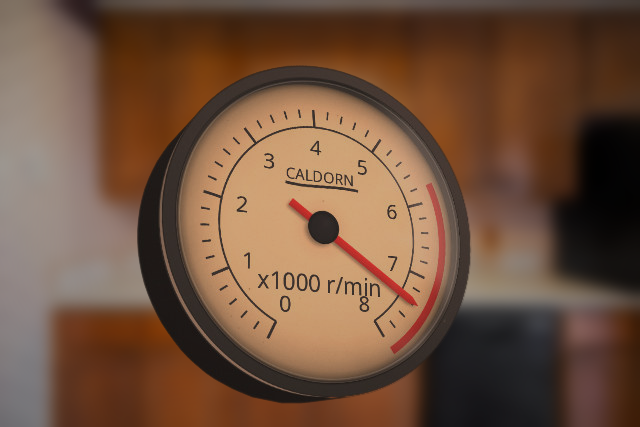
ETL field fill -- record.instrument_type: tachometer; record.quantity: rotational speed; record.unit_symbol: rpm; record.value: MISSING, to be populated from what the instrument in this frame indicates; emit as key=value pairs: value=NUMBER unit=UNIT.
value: value=7400 unit=rpm
